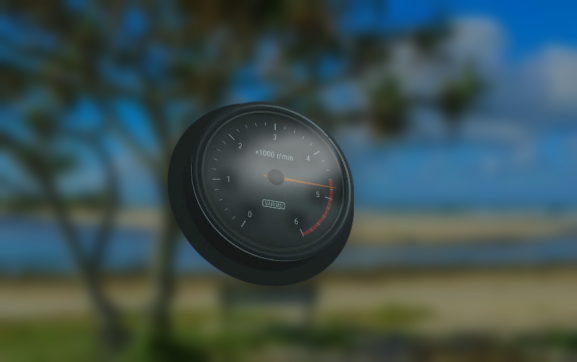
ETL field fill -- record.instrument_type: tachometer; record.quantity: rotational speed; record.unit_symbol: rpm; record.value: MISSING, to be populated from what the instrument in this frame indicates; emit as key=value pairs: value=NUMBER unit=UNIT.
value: value=4800 unit=rpm
